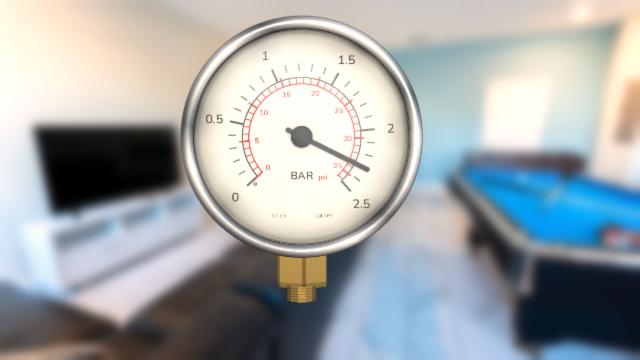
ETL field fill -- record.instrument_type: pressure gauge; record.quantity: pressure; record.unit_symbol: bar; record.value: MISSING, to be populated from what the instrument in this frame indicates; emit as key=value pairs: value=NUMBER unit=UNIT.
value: value=2.3 unit=bar
